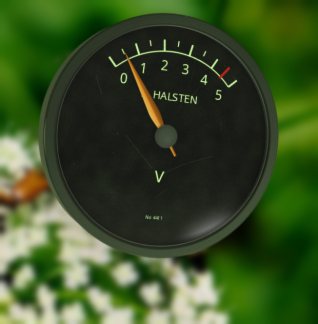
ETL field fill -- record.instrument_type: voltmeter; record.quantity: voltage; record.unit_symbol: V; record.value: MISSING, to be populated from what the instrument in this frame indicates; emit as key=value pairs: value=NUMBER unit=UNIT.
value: value=0.5 unit=V
